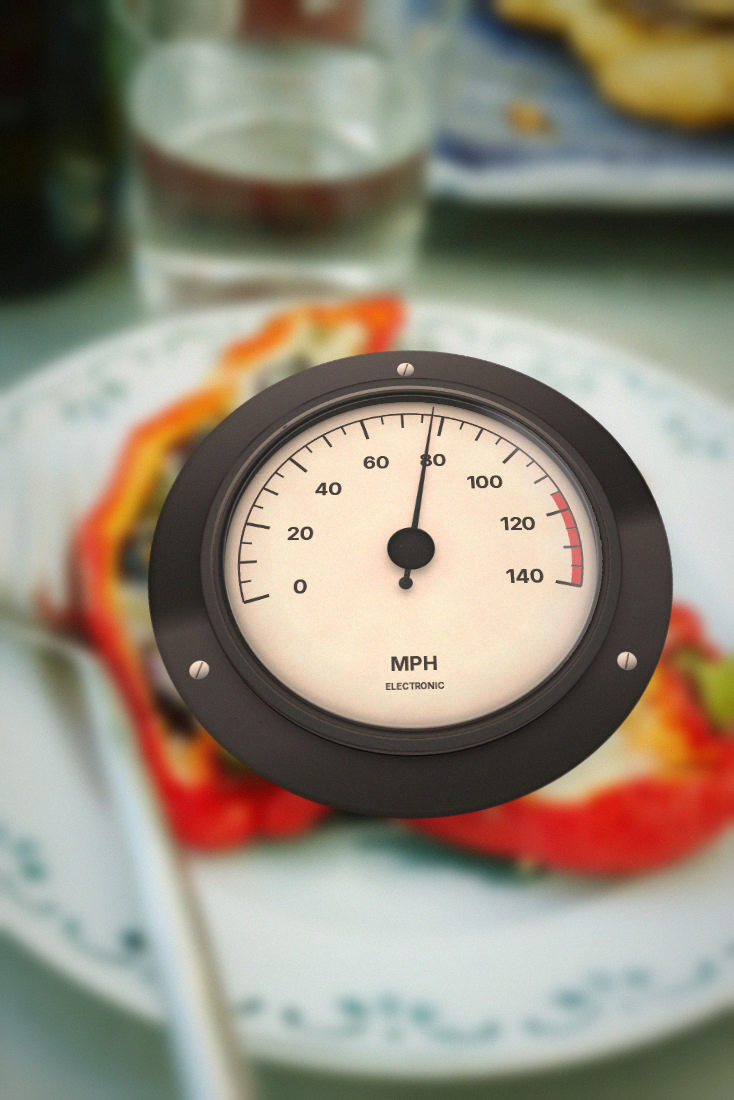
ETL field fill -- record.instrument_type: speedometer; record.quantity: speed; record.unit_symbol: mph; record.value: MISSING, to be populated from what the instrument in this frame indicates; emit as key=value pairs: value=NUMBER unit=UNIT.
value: value=77.5 unit=mph
